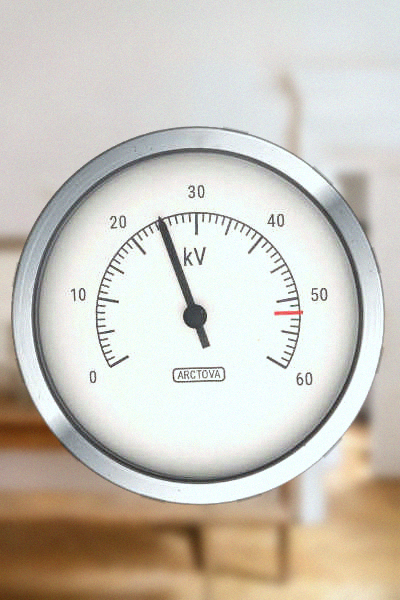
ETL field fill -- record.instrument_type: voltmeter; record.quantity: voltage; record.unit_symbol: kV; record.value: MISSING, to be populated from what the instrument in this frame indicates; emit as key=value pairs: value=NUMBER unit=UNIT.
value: value=25 unit=kV
